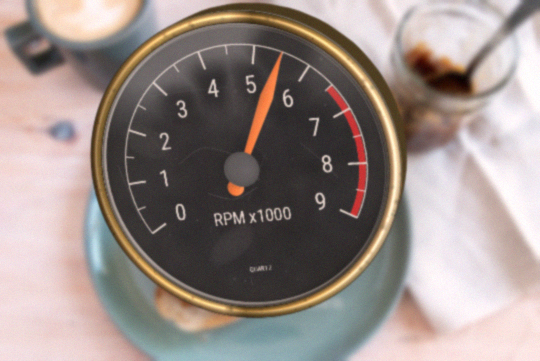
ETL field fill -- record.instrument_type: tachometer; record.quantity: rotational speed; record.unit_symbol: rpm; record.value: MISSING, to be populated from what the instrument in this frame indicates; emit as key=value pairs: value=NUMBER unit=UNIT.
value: value=5500 unit=rpm
